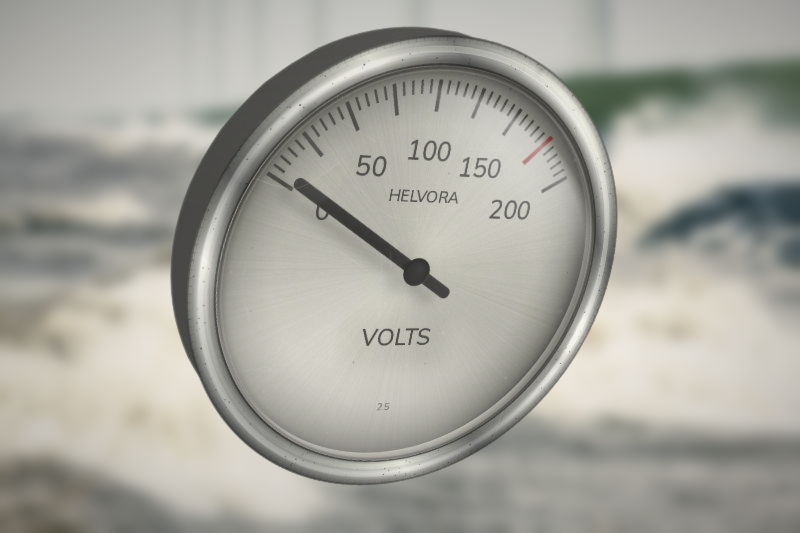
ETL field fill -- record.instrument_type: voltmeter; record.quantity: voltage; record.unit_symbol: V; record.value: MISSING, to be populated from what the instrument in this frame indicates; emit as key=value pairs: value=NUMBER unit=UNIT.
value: value=5 unit=V
